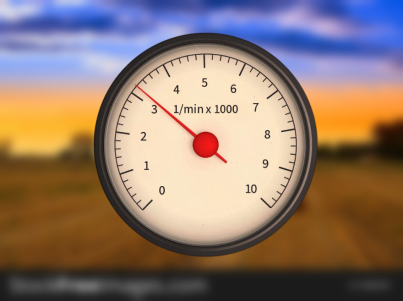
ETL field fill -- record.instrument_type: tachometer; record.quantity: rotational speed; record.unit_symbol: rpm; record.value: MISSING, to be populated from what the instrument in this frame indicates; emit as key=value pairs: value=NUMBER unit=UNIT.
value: value=3200 unit=rpm
